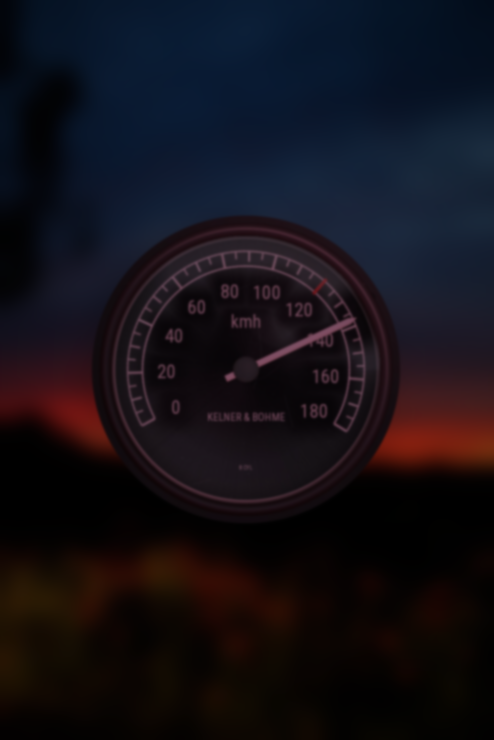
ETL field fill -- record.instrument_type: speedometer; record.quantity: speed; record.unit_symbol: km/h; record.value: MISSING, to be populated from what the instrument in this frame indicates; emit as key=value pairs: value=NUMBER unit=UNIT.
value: value=137.5 unit=km/h
